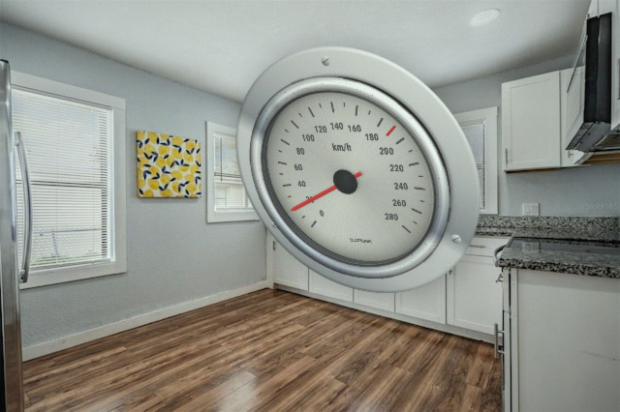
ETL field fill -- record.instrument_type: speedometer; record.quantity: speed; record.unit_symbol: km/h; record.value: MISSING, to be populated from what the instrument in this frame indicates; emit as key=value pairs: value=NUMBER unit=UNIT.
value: value=20 unit=km/h
